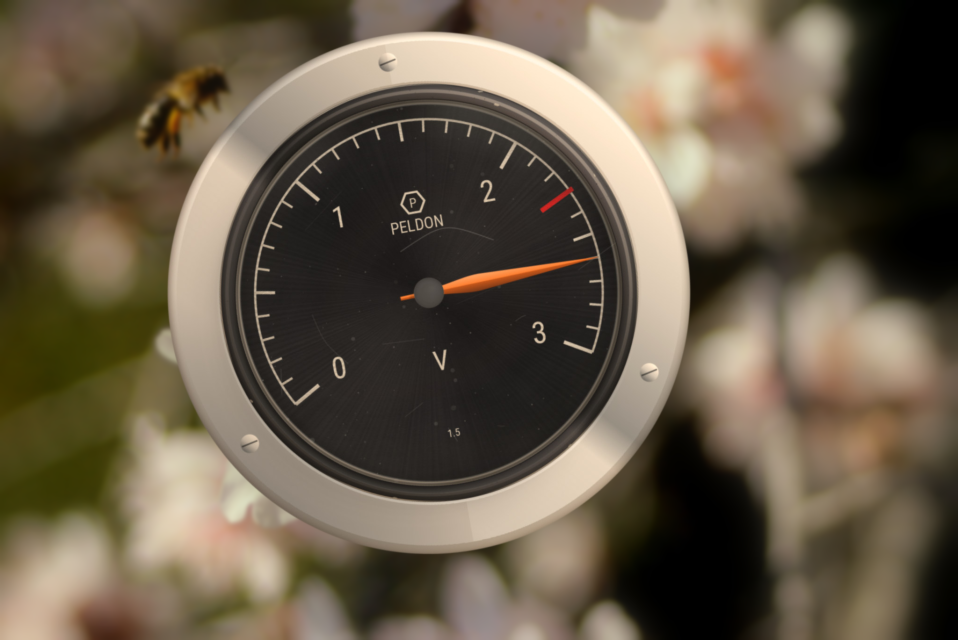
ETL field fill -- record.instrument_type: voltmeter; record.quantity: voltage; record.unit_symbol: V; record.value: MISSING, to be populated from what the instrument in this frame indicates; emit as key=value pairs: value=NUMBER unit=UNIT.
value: value=2.6 unit=V
